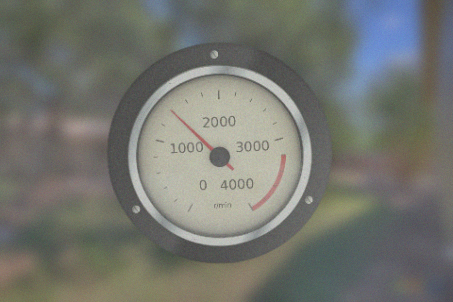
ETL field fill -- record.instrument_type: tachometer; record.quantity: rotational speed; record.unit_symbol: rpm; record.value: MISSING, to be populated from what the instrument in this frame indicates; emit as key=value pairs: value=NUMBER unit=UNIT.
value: value=1400 unit=rpm
